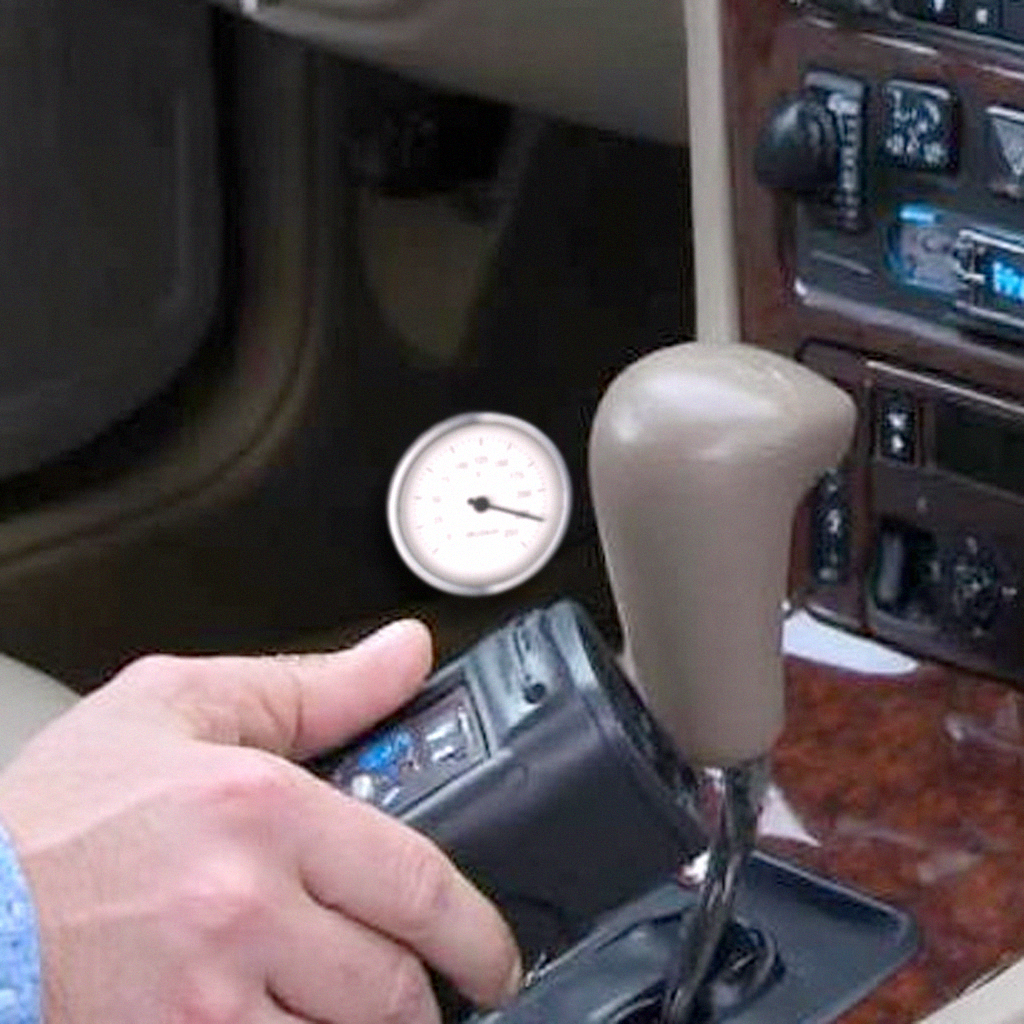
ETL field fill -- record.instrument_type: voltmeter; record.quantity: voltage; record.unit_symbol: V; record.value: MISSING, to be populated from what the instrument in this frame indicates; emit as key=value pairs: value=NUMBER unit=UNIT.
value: value=225 unit=V
